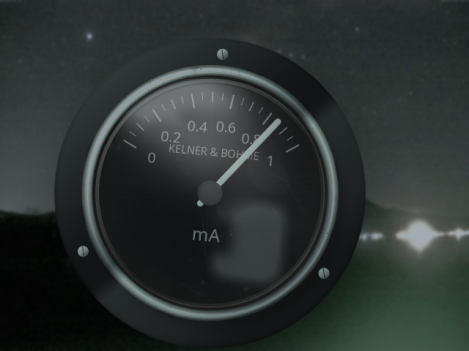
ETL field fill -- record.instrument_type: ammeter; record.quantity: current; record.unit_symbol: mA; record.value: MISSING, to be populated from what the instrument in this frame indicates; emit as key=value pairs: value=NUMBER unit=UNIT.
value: value=0.85 unit=mA
